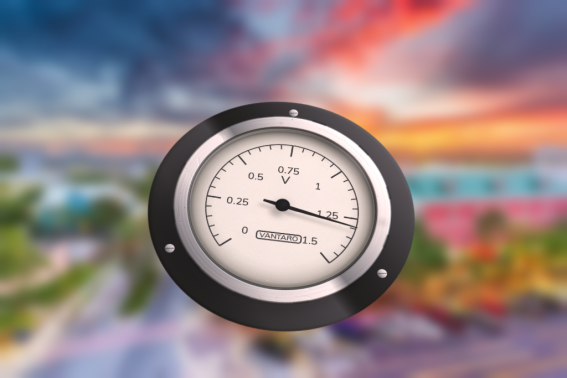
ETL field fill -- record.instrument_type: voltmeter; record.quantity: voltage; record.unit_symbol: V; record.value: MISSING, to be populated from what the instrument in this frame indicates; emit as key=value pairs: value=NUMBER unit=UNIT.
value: value=1.3 unit=V
